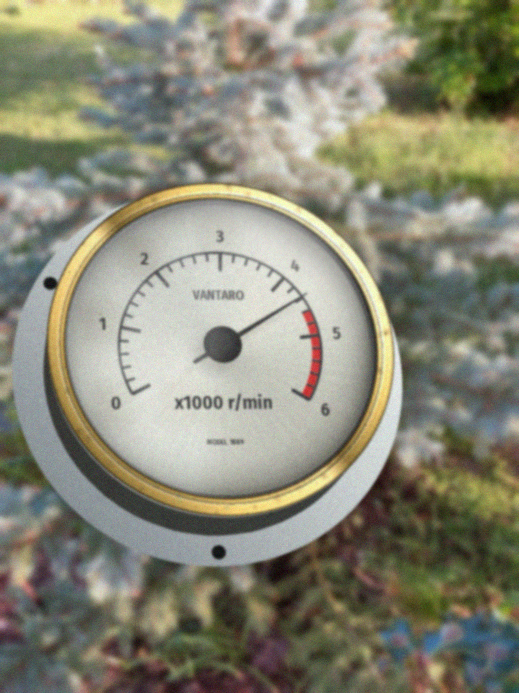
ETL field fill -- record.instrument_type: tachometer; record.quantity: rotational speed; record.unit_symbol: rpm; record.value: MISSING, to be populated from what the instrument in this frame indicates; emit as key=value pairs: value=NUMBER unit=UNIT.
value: value=4400 unit=rpm
